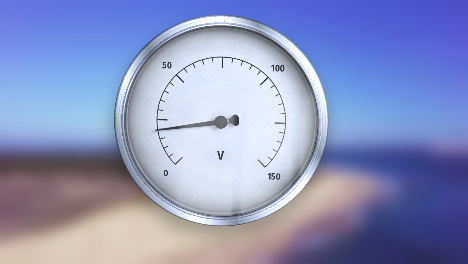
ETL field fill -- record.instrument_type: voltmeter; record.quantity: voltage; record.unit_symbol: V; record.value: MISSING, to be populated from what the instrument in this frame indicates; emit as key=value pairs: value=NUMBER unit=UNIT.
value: value=20 unit=V
